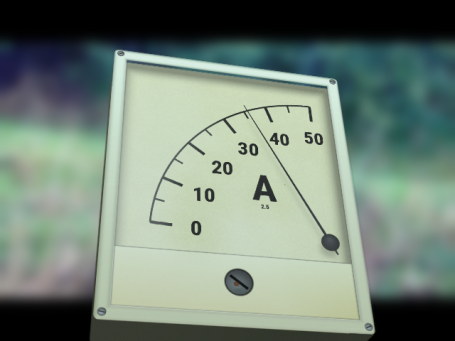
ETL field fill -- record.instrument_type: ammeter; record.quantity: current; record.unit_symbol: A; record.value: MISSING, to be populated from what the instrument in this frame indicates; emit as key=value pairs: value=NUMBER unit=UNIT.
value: value=35 unit=A
